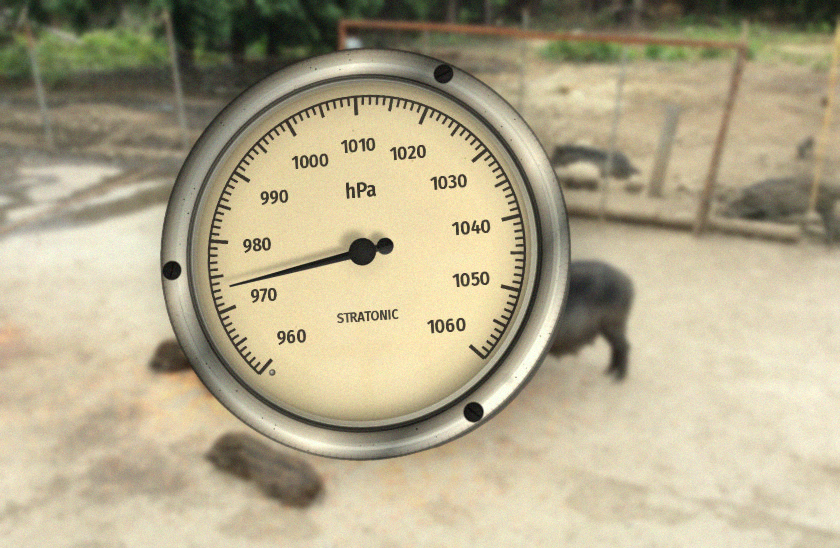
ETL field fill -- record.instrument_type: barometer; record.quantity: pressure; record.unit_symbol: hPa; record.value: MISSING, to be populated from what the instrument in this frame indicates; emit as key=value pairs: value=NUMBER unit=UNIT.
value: value=973 unit=hPa
